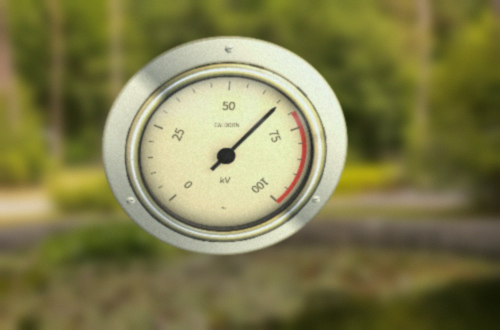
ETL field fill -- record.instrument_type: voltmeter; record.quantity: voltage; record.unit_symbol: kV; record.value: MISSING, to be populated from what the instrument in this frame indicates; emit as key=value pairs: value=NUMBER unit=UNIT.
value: value=65 unit=kV
